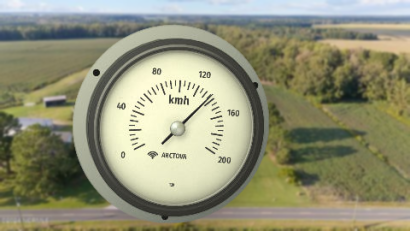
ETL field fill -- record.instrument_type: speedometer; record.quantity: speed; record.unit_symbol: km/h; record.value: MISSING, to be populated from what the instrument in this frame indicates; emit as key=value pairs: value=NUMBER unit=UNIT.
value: value=135 unit=km/h
